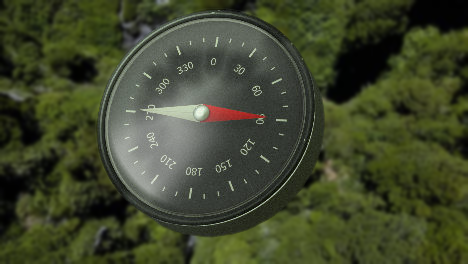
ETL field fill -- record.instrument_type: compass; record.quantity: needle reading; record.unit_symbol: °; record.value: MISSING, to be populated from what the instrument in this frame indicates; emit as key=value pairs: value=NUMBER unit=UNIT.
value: value=90 unit=°
